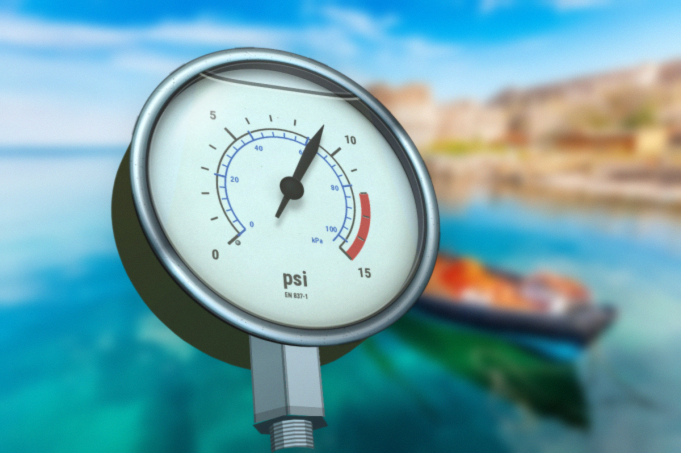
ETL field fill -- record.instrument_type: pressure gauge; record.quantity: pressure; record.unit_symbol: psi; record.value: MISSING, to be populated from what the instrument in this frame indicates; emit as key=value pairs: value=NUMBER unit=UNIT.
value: value=9 unit=psi
